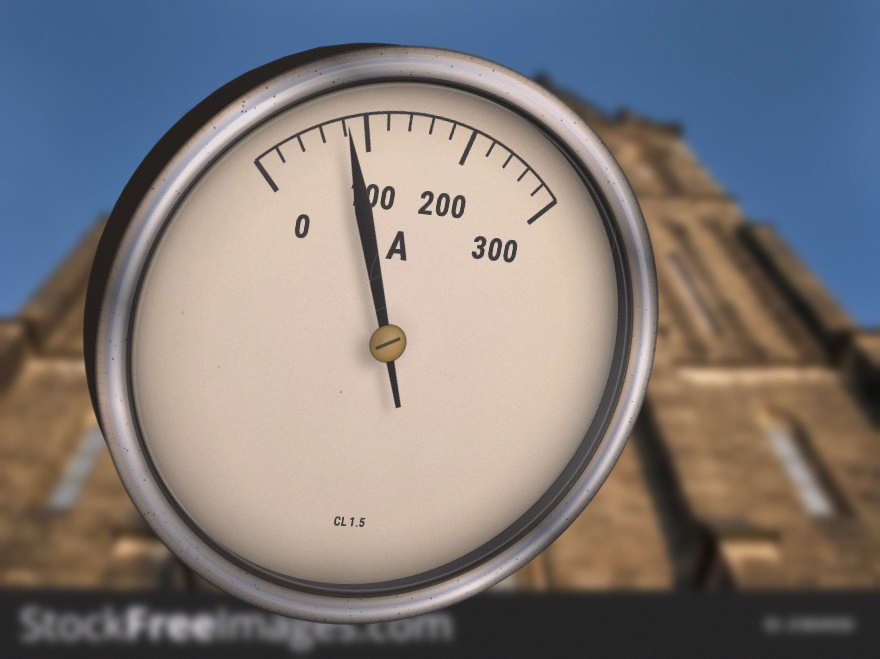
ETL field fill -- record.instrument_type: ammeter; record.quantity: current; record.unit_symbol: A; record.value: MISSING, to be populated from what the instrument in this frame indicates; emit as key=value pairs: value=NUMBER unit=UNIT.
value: value=80 unit=A
